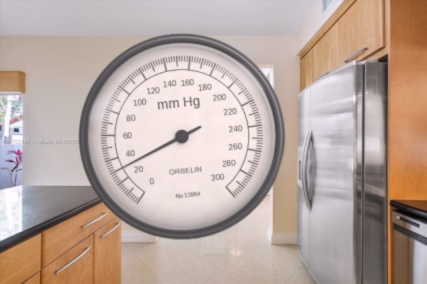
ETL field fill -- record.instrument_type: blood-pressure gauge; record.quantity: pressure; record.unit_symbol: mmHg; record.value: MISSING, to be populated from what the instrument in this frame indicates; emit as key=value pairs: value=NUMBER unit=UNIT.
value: value=30 unit=mmHg
